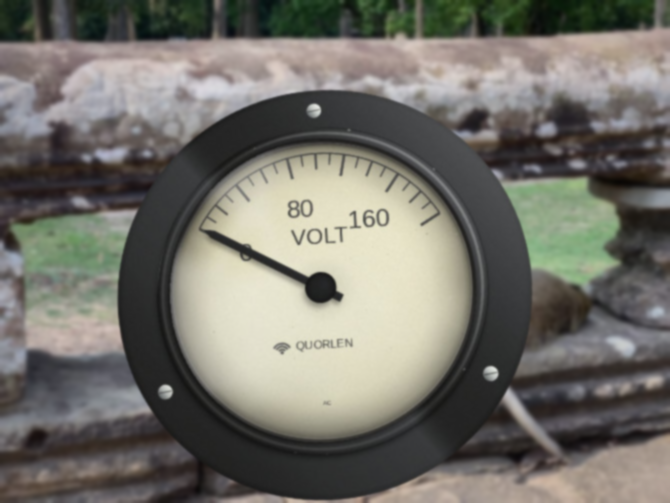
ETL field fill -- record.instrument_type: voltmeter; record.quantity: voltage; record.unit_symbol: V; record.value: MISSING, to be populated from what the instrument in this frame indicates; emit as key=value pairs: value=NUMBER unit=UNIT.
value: value=0 unit=V
